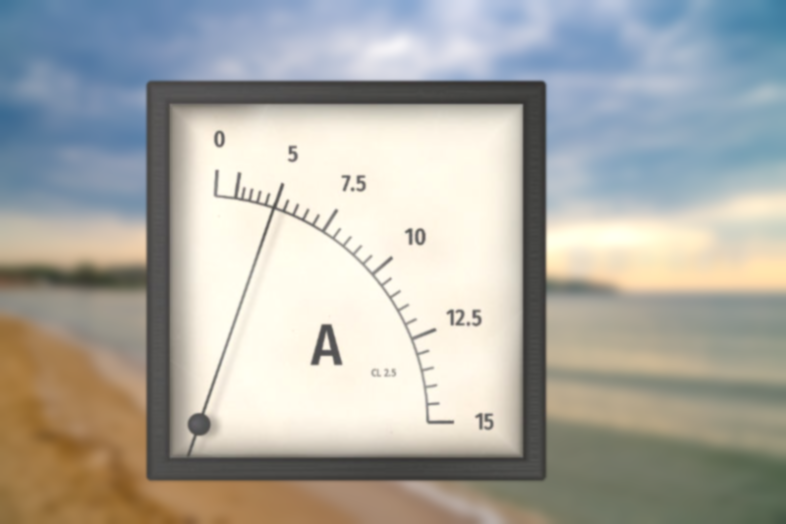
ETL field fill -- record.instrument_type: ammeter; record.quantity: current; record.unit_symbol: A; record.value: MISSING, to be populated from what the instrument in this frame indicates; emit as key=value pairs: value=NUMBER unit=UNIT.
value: value=5 unit=A
